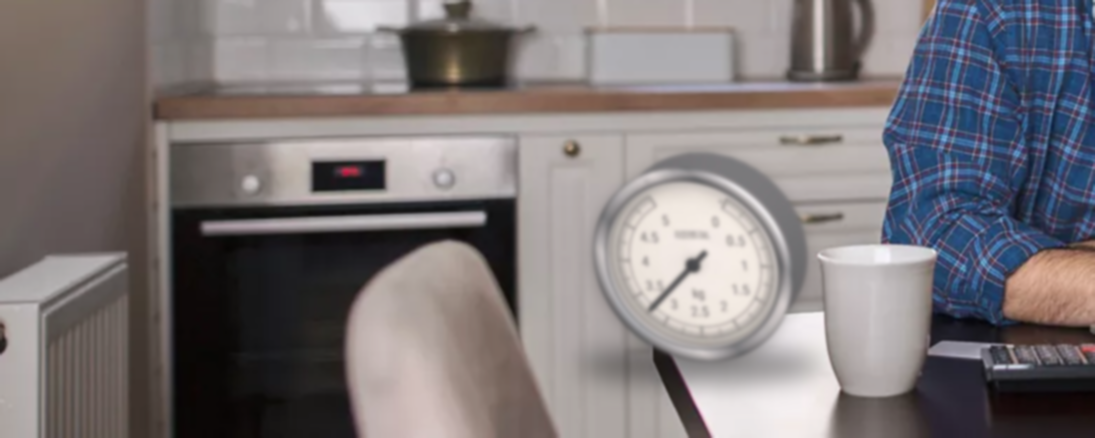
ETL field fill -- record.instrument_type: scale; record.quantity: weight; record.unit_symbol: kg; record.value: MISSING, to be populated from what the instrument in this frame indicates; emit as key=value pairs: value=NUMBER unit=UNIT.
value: value=3.25 unit=kg
